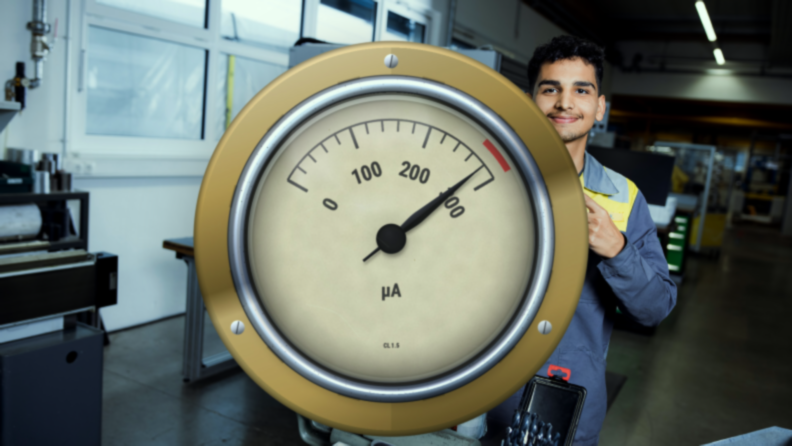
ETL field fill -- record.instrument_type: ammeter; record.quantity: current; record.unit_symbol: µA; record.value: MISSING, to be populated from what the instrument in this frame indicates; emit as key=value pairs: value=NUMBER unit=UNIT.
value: value=280 unit=µA
